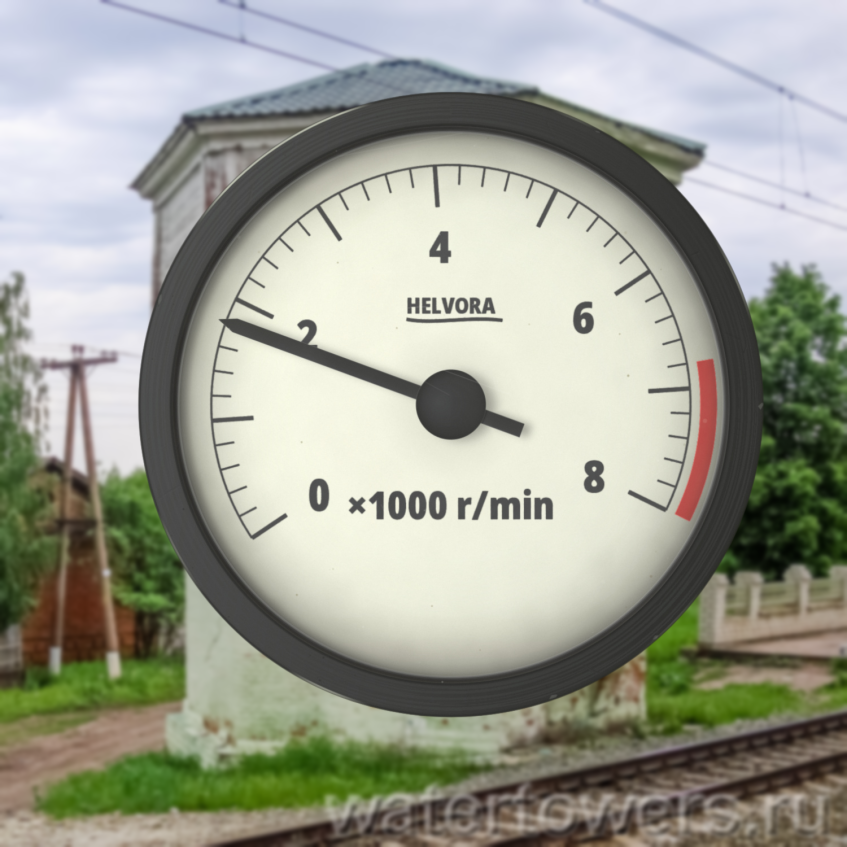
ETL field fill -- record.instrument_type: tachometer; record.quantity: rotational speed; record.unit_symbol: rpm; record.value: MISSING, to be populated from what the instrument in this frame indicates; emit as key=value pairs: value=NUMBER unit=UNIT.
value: value=1800 unit=rpm
